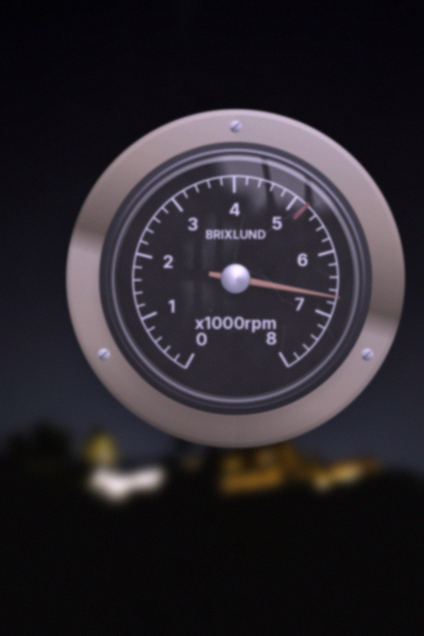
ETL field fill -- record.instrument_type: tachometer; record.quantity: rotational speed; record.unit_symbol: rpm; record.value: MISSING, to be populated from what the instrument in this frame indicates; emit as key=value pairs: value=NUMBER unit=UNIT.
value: value=6700 unit=rpm
